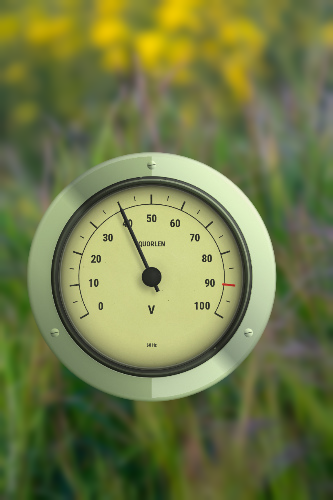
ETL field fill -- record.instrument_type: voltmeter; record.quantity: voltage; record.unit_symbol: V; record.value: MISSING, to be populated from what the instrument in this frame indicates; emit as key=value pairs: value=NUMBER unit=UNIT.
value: value=40 unit=V
